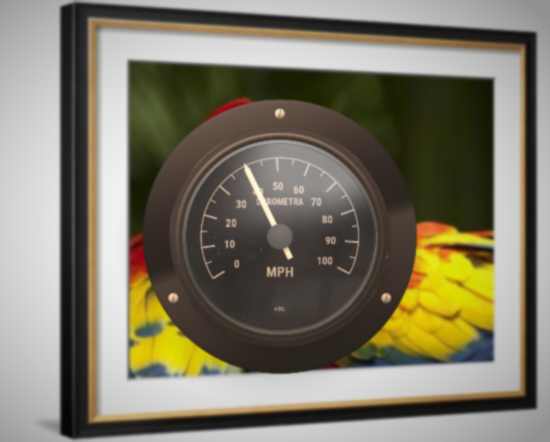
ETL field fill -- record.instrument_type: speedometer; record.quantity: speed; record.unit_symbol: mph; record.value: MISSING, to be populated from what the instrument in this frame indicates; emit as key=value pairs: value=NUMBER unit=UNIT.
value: value=40 unit=mph
